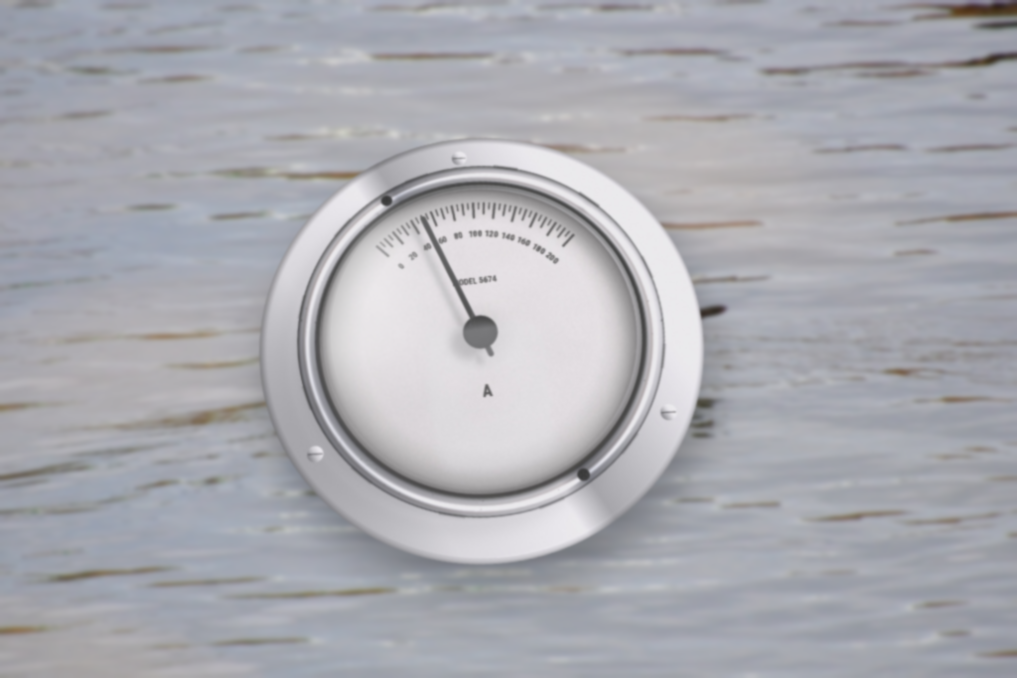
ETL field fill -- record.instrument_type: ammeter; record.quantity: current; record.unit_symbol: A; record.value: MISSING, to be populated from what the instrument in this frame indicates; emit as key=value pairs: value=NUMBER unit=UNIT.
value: value=50 unit=A
